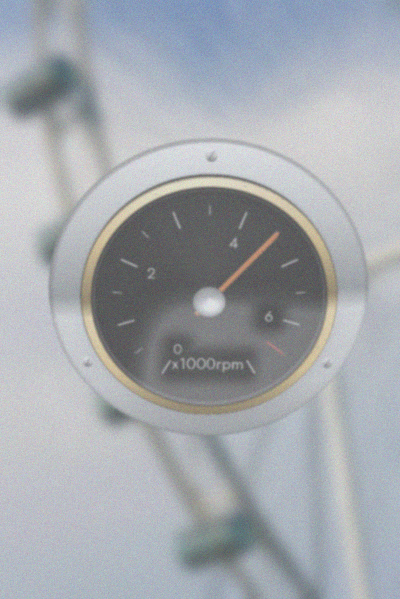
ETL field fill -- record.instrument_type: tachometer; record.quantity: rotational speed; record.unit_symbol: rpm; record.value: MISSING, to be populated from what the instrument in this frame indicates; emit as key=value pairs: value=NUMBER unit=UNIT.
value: value=4500 unit=rpm
